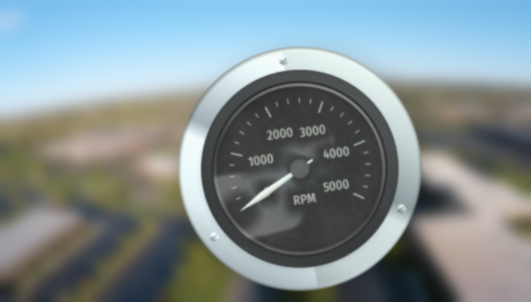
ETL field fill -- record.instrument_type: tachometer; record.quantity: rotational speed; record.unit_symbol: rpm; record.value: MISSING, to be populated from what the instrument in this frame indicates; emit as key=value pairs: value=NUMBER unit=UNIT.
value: value=0 unit=rpm
